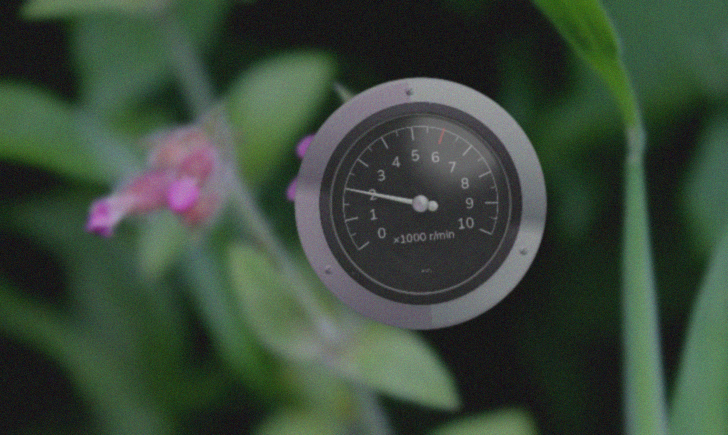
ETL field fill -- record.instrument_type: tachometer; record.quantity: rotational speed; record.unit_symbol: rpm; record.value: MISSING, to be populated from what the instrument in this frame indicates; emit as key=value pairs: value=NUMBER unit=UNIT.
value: value=2000 unit=rpm
